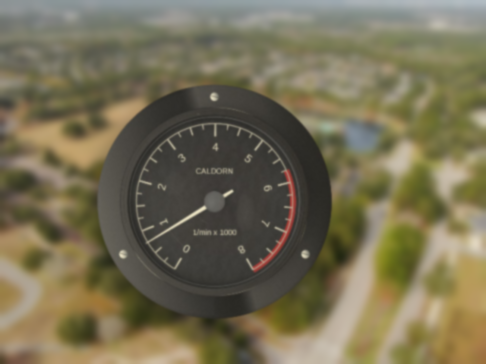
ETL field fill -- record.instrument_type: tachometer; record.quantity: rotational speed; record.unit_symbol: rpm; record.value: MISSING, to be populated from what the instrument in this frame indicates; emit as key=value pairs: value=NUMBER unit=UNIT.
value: value=750 unit=rpm
